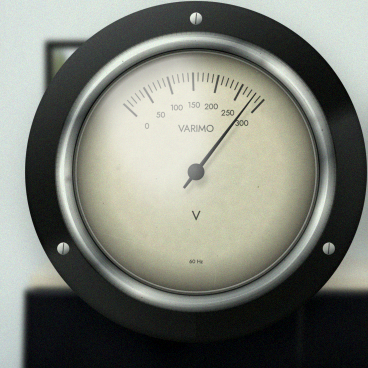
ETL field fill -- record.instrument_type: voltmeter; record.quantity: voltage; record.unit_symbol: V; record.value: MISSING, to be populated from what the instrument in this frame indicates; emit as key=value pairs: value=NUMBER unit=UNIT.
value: value=280 unit=V
